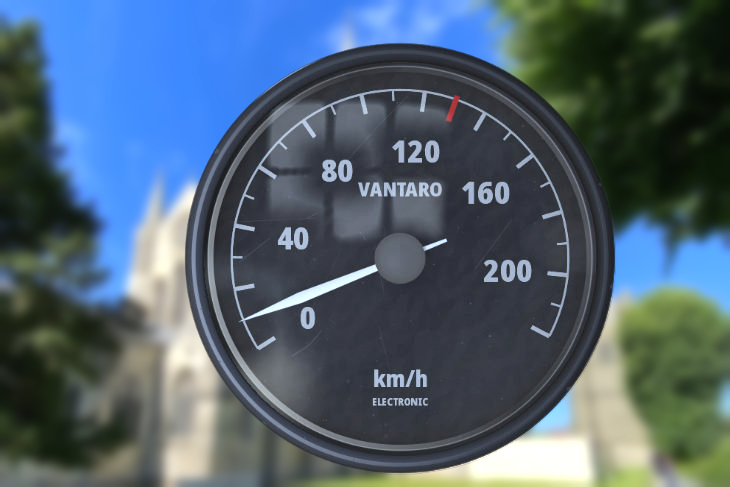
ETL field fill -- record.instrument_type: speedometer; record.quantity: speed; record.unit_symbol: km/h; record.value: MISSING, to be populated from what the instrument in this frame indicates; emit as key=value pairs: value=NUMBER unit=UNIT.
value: value=10 unit=km/h
